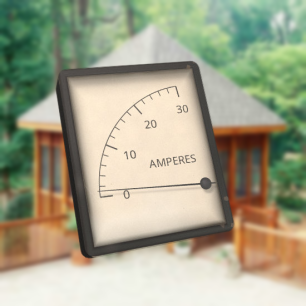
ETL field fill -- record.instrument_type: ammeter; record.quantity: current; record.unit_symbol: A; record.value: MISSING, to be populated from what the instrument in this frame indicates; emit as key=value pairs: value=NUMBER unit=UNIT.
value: value=1 unit=A
